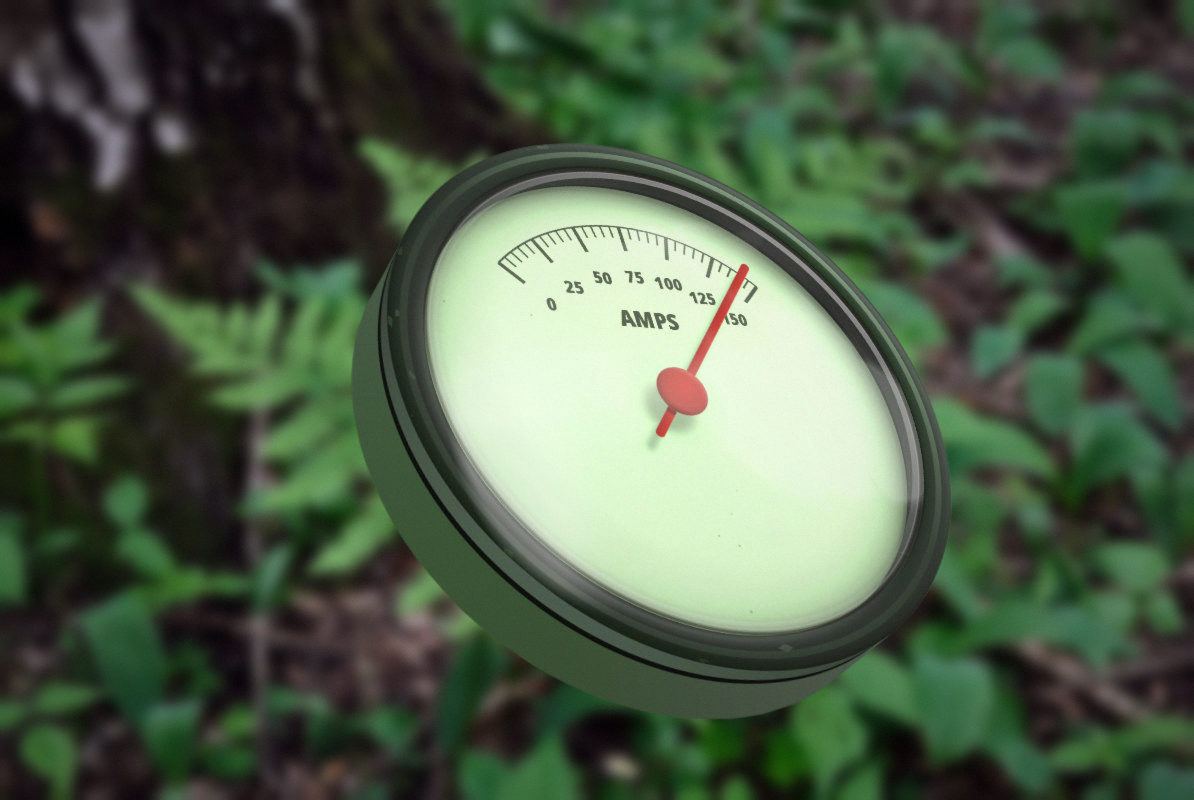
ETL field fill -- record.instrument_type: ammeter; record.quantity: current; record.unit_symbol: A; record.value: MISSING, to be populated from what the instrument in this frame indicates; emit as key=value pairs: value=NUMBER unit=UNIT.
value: value=140 unit=A
